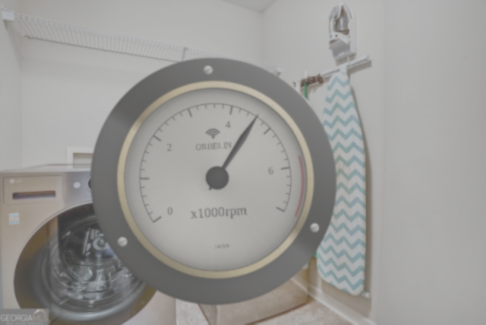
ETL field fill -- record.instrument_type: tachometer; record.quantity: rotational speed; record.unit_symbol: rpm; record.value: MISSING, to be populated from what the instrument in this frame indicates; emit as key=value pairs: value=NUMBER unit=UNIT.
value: value=4600 unit=rpm
